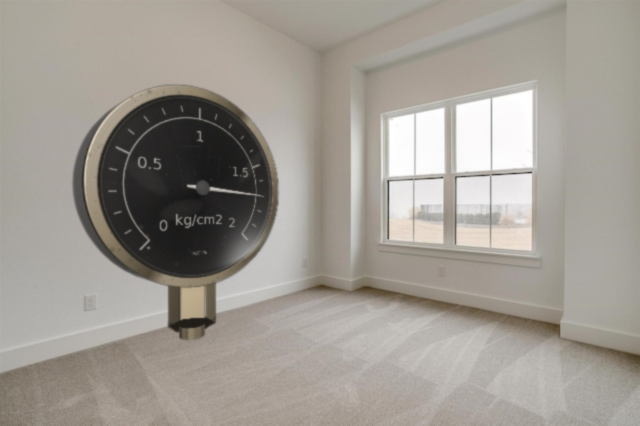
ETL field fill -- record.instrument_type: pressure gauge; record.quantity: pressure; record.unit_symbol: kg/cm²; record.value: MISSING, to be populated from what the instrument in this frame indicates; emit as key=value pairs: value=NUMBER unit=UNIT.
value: value=1.7 unit=kg/cm²
